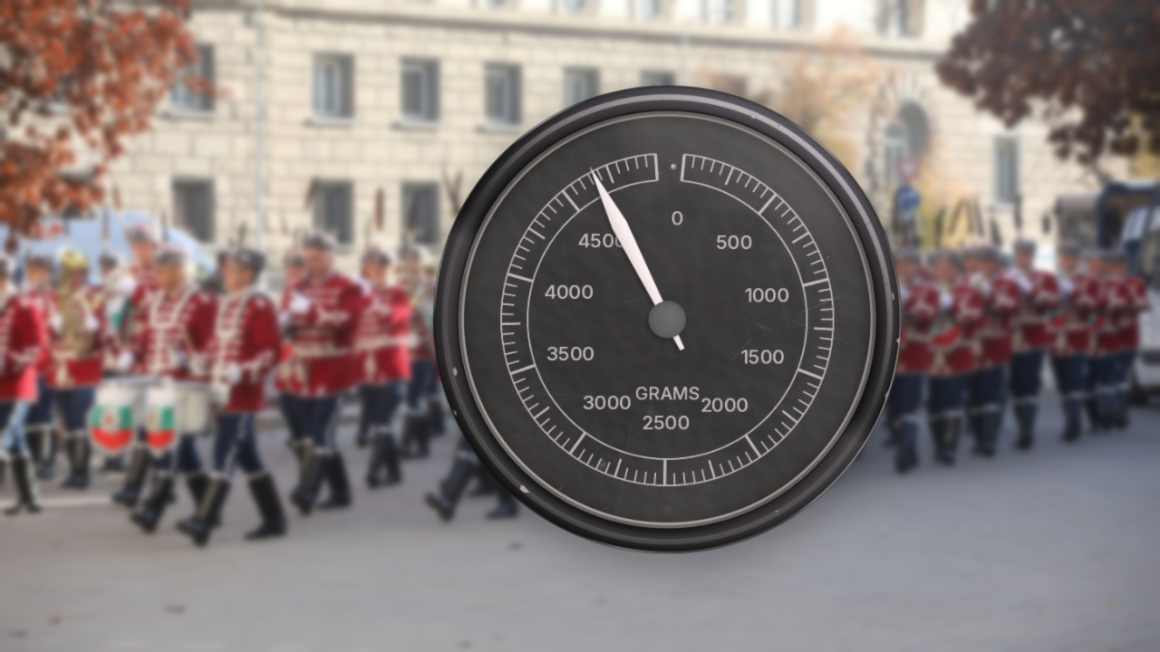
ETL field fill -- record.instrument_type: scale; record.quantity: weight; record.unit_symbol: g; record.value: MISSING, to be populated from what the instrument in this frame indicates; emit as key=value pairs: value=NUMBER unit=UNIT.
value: value=4675 unit=g
